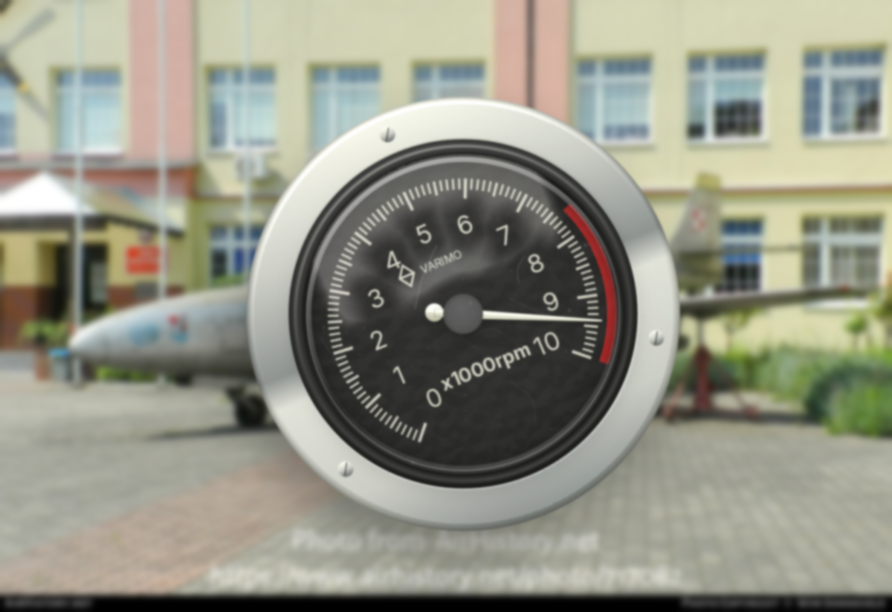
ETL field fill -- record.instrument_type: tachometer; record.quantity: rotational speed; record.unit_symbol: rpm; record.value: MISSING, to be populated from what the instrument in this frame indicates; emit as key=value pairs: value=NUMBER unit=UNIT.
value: value=9400 unit=rpm
